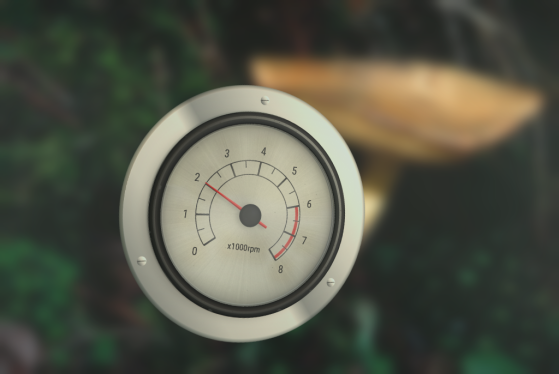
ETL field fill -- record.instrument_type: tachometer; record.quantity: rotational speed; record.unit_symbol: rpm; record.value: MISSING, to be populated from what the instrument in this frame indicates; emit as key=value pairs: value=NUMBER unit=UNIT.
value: value=2000 unit=rpm
